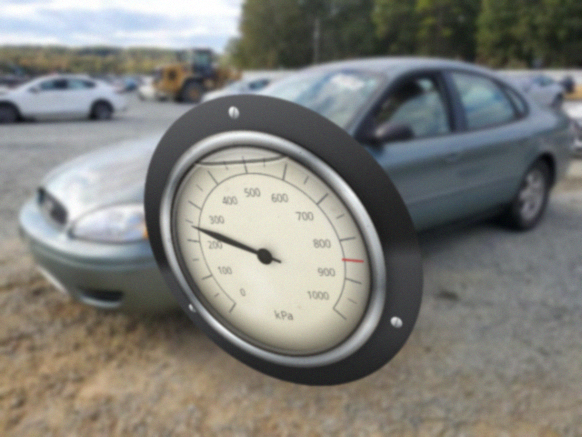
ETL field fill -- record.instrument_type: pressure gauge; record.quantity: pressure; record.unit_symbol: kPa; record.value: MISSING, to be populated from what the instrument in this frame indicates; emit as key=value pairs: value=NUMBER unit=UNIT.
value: value=250 unit=kPa
